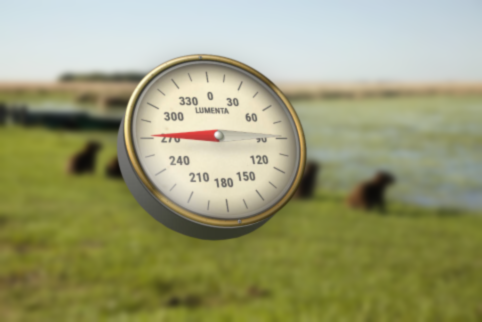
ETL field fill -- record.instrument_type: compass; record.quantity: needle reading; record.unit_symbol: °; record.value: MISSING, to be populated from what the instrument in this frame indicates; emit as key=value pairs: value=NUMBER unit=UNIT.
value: value=270 unit=°
